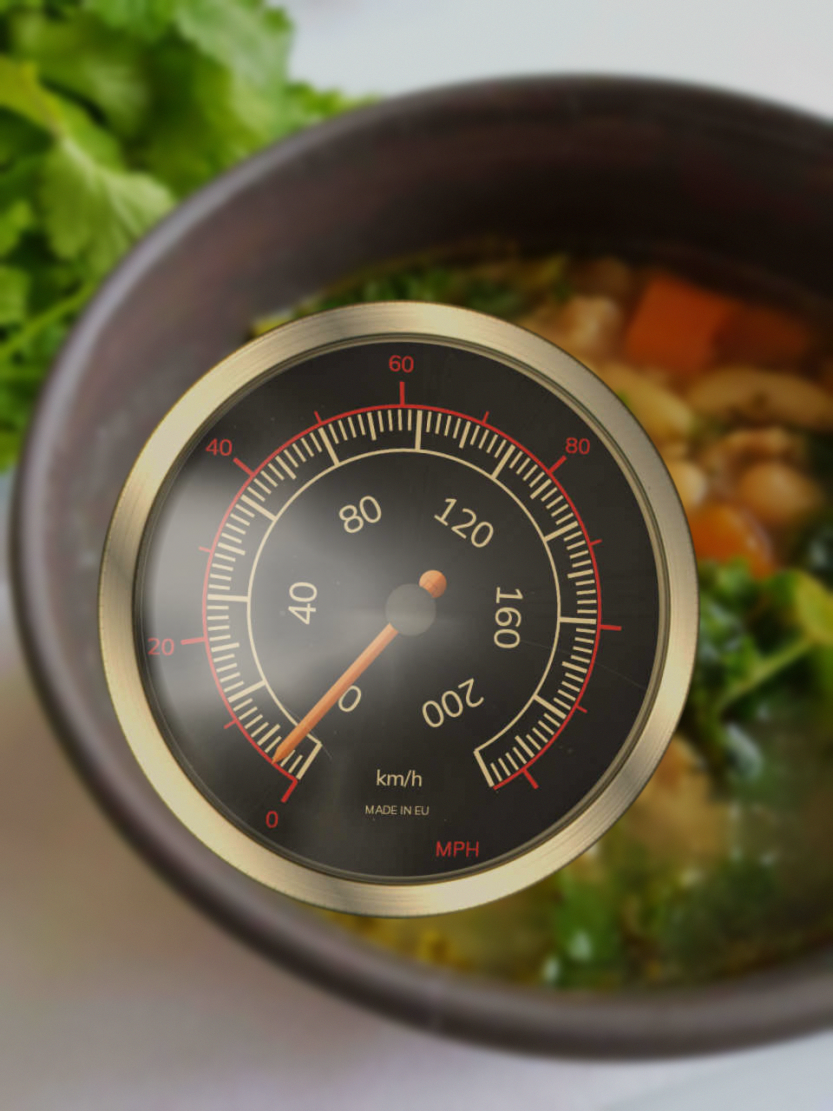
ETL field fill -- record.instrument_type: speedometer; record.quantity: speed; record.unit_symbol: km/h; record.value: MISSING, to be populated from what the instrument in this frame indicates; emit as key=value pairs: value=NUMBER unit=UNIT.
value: value=6 unit=km/h
